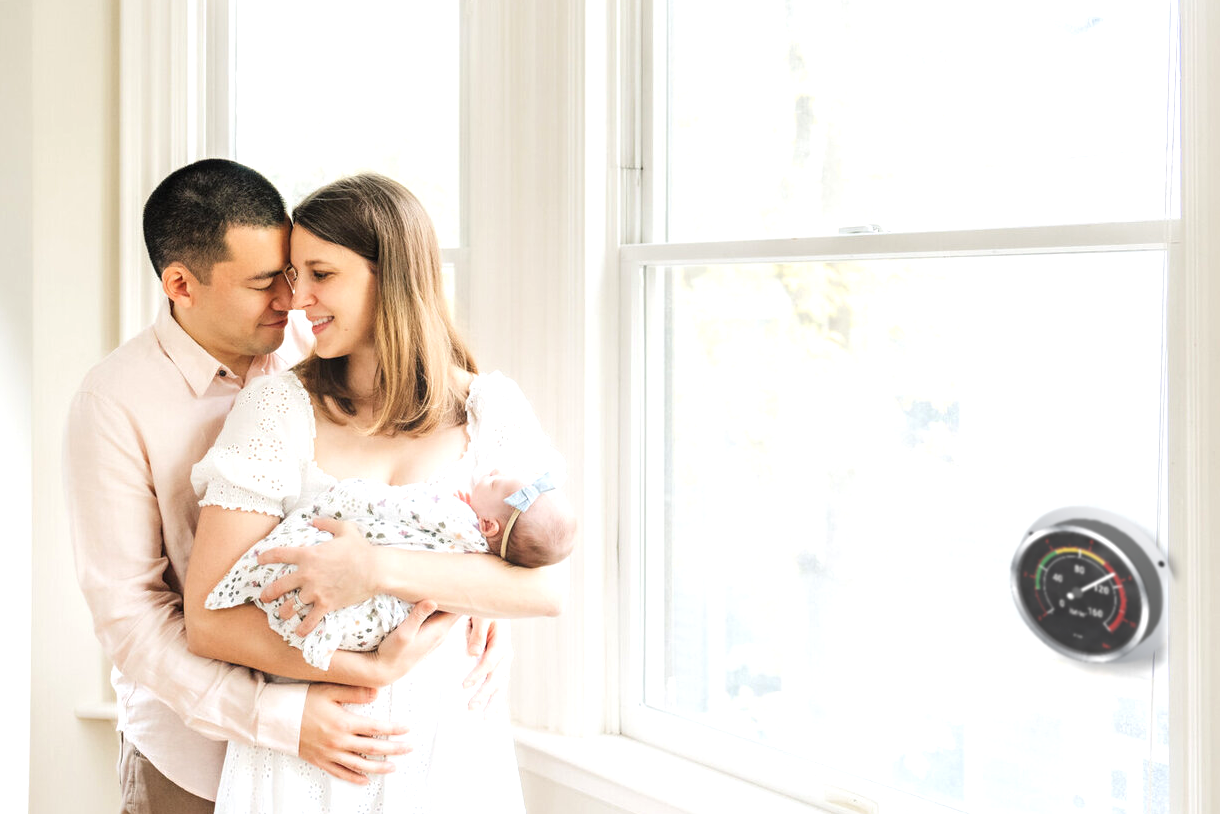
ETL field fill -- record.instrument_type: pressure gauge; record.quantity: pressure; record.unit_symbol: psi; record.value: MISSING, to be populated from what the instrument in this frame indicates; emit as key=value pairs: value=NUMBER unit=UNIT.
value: value=110 unit=psi
